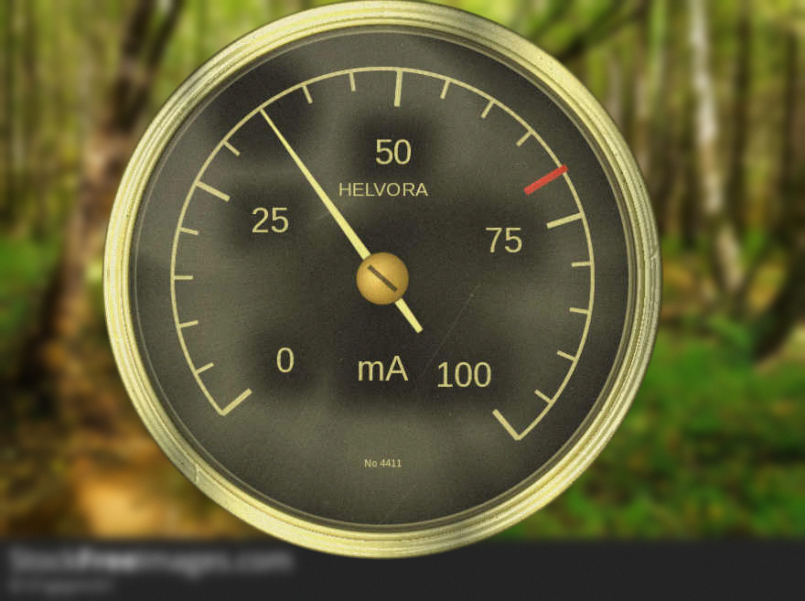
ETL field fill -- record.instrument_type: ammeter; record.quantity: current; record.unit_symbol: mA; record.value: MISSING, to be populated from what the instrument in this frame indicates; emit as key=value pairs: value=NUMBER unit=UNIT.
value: value=35 unit=mA
